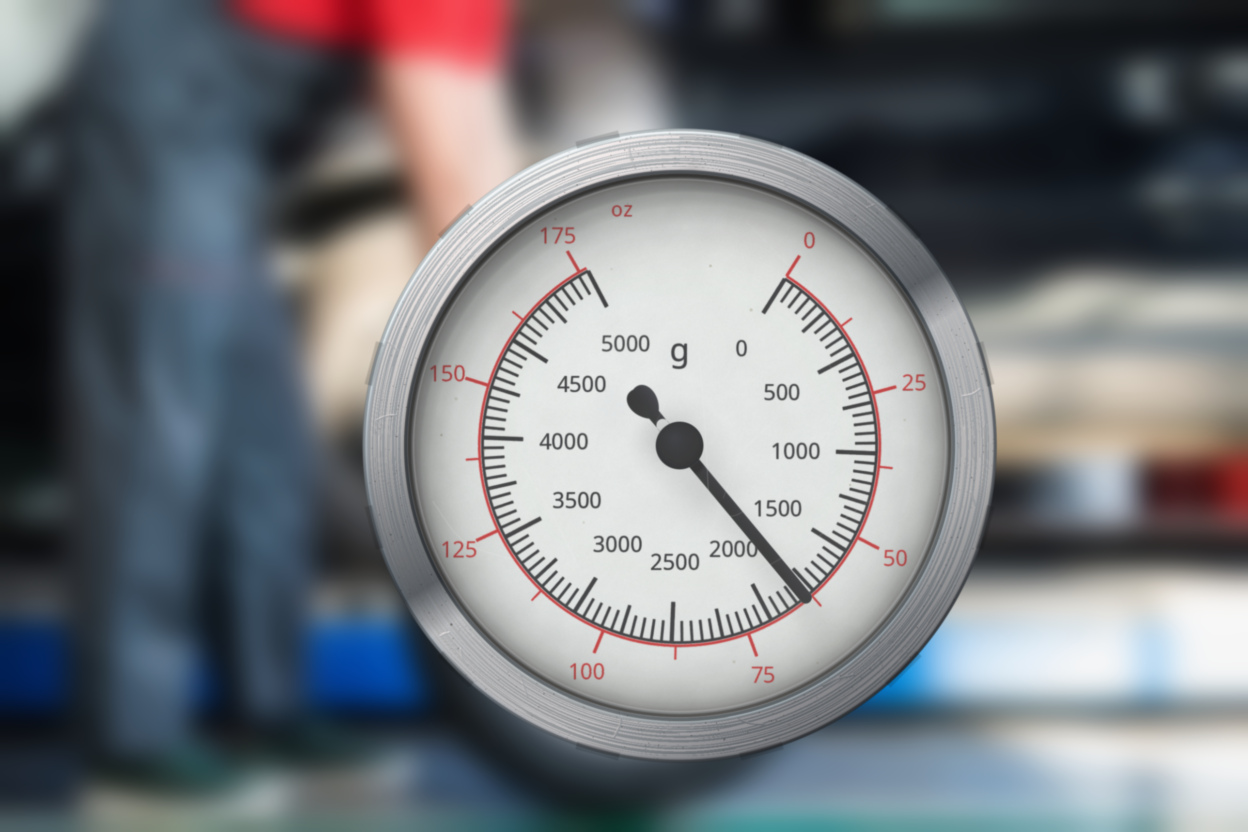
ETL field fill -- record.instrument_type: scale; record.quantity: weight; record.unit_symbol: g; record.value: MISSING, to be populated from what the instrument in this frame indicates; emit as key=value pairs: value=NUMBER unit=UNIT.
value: value=1800 unit=g
